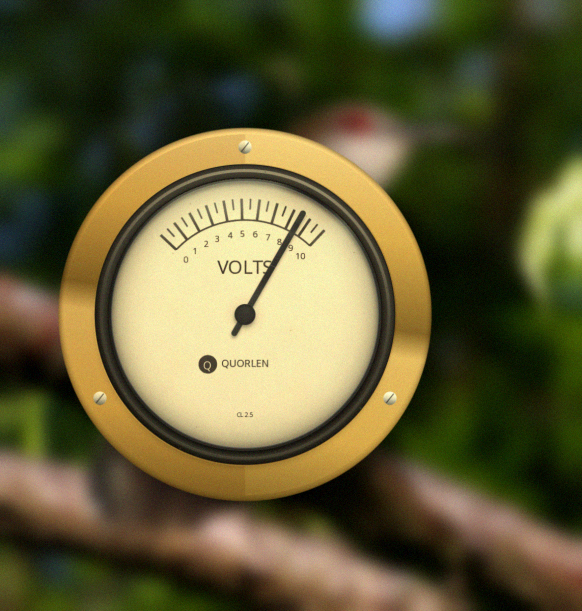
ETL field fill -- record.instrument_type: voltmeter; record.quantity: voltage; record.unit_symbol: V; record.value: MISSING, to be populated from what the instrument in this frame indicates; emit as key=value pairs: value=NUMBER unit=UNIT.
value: value=8.5 unit=V
